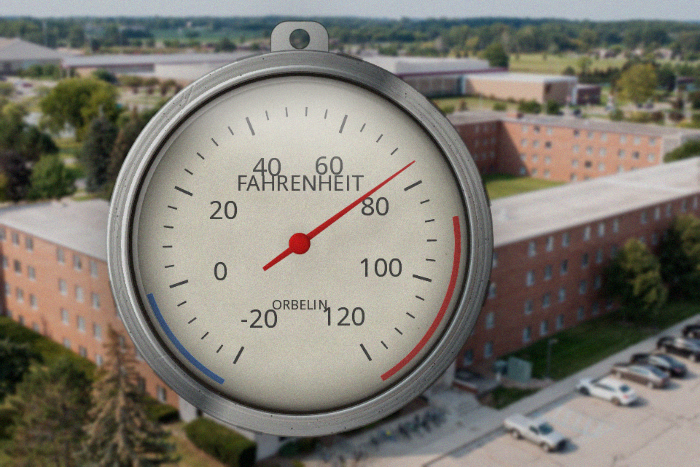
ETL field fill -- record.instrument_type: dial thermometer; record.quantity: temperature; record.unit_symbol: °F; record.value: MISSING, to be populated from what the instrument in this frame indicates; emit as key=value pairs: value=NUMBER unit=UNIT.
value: value=76 unit=°F
